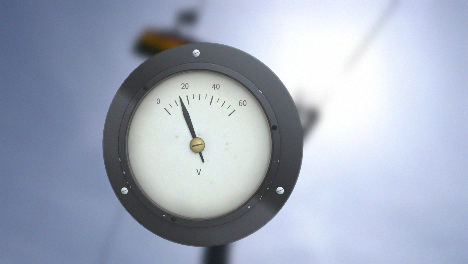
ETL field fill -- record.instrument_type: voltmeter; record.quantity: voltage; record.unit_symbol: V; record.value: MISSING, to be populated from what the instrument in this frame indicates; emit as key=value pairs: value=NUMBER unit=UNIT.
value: value=15 unit=V
